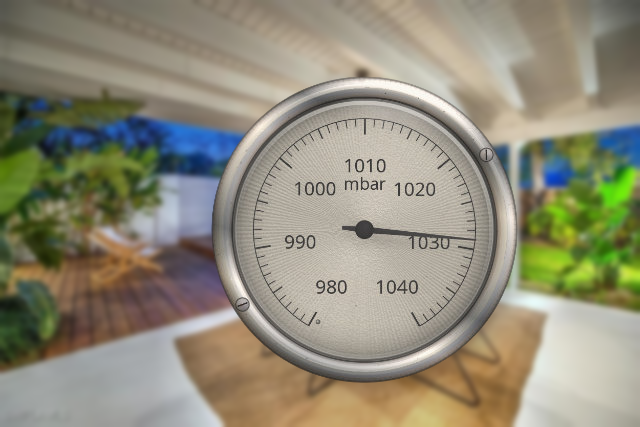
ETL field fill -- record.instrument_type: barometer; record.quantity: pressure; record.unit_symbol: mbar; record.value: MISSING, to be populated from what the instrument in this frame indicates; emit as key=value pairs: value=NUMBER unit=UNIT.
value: value=1029 unit=mbar
